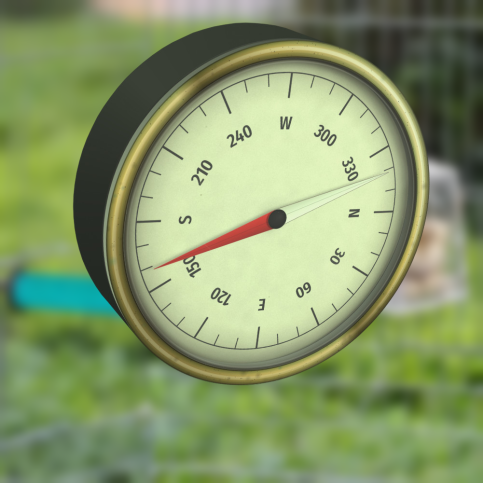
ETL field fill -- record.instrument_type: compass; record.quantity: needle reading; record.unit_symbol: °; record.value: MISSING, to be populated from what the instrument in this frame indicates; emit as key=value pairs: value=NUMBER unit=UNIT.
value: value=160 unit=°
